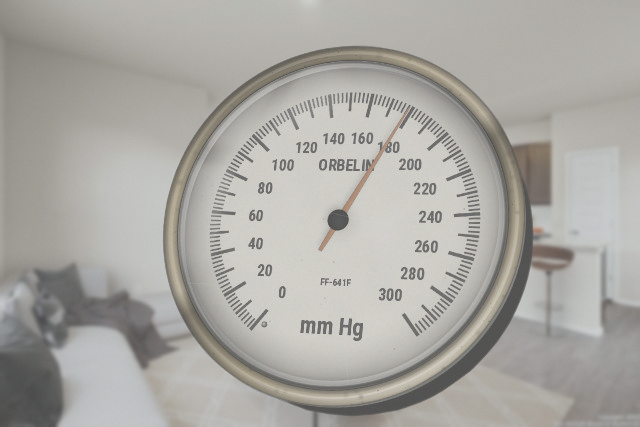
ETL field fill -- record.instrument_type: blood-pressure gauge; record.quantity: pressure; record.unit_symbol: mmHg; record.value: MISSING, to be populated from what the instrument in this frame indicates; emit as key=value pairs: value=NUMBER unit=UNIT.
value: value=180 unit=mmHg
